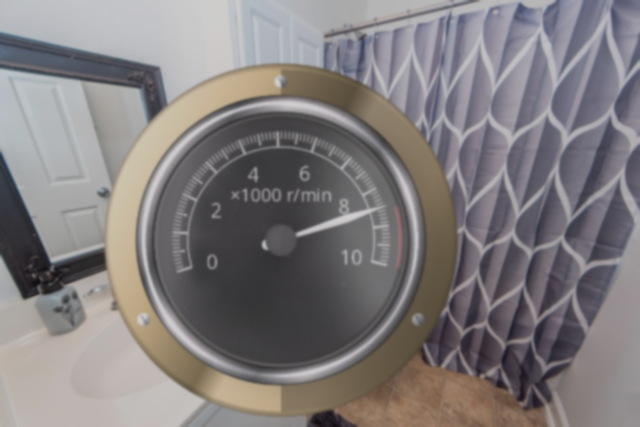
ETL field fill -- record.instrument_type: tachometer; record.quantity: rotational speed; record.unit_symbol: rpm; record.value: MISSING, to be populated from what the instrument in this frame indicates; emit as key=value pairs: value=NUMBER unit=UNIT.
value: value=8500 unit=rpm
